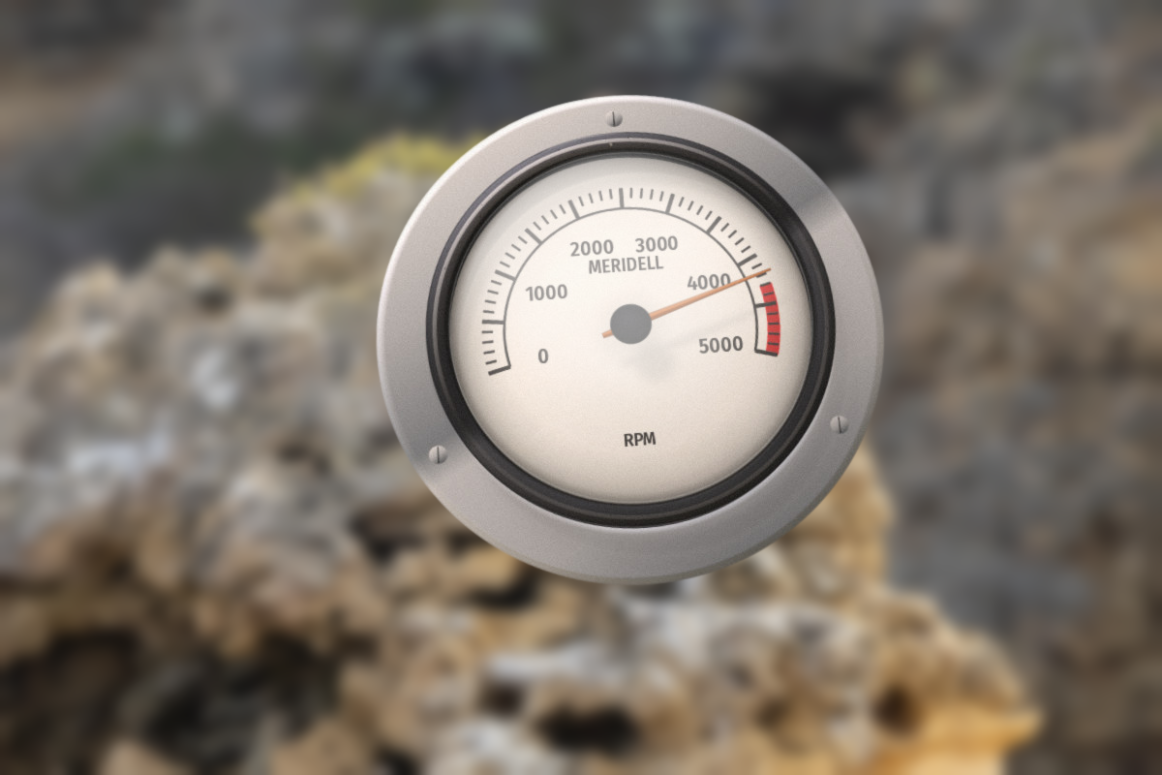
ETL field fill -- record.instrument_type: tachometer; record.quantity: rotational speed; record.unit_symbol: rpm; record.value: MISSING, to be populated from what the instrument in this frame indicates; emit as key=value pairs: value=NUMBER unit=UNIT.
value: value=4200 unit=rpm
